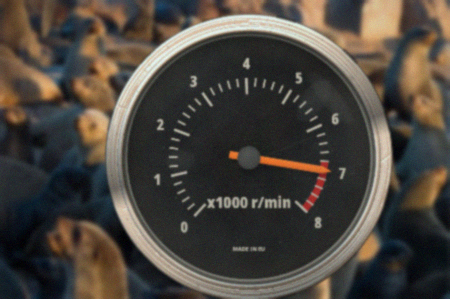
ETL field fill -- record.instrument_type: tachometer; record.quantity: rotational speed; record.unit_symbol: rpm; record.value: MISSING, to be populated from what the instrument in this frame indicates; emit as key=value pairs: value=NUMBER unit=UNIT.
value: value=7000 unit=rpm
